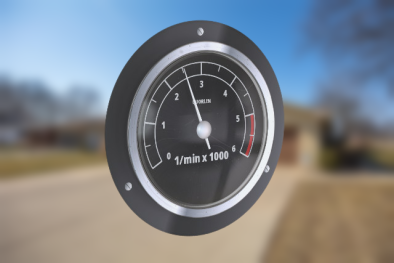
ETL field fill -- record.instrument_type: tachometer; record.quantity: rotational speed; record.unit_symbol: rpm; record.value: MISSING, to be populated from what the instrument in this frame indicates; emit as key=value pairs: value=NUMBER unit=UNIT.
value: value=2500 unit=rpm
